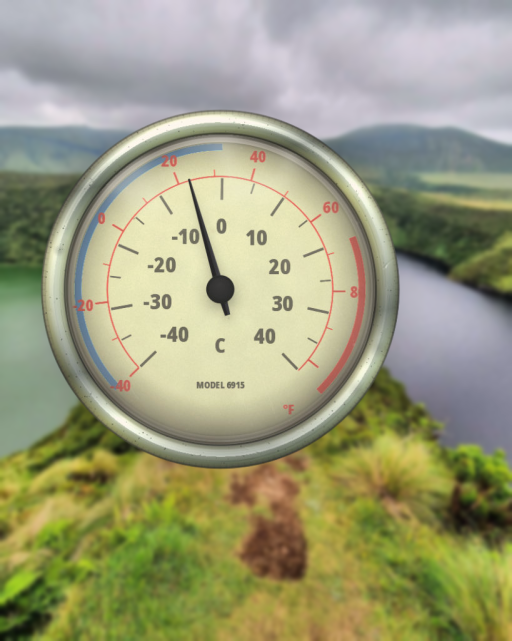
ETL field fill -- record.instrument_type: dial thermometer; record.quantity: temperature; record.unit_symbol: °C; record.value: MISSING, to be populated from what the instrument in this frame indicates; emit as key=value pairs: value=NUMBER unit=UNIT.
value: value=-5 unit=°C
